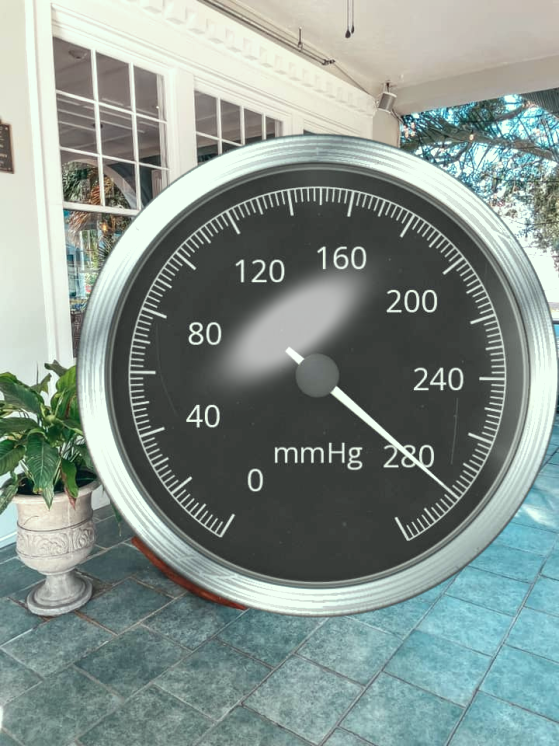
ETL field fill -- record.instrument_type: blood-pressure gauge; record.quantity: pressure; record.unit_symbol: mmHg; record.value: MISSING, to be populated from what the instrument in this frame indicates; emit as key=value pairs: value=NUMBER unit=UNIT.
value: value=280 unit=mmHg
